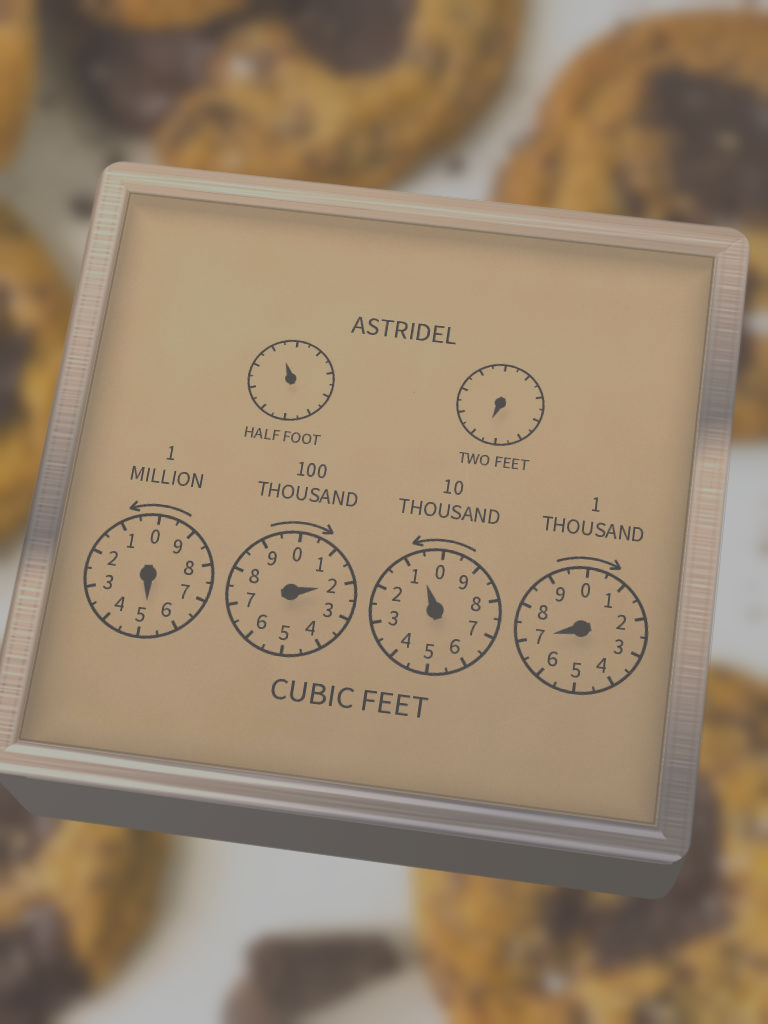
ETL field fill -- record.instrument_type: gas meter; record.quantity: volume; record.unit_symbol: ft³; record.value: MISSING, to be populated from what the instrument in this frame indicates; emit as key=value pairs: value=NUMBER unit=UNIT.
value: value=520700 unit=ft³
